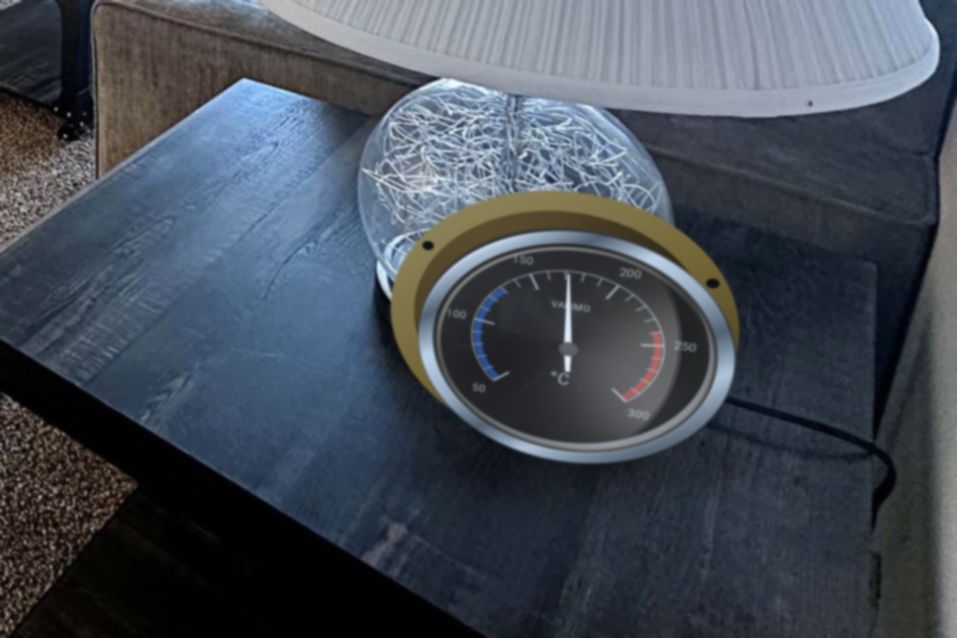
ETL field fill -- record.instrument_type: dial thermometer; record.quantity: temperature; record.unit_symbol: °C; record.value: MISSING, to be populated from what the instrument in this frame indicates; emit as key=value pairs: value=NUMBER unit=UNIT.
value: value=170 unit=°C
